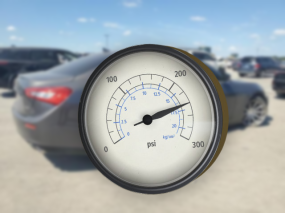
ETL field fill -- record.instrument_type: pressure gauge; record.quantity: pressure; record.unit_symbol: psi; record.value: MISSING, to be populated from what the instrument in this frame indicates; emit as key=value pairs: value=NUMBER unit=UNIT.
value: value=240 unit=psi
